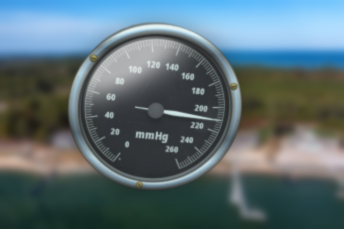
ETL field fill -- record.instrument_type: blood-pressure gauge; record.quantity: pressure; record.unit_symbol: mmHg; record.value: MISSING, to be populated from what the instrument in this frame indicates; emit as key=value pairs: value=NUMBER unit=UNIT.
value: value=210 unit=mmHg
